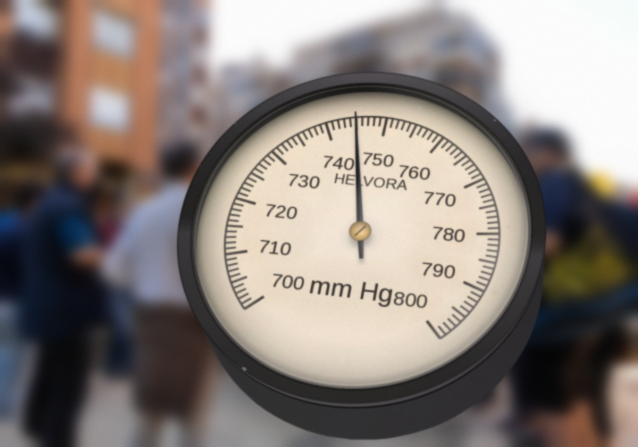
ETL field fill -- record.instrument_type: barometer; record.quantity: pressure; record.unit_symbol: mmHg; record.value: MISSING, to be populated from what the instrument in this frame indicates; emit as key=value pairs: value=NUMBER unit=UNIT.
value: value=745 unit=mmHg
